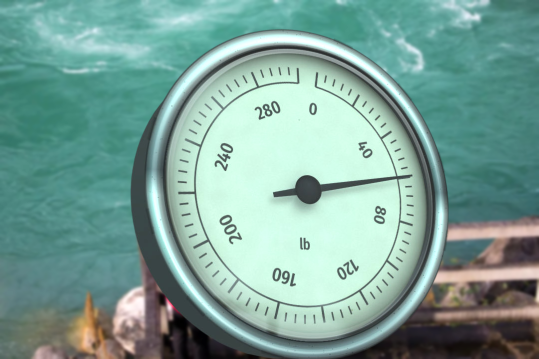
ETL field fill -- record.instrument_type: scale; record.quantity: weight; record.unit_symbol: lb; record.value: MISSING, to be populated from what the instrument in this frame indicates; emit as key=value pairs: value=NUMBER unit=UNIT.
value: value=60 unit=lb
